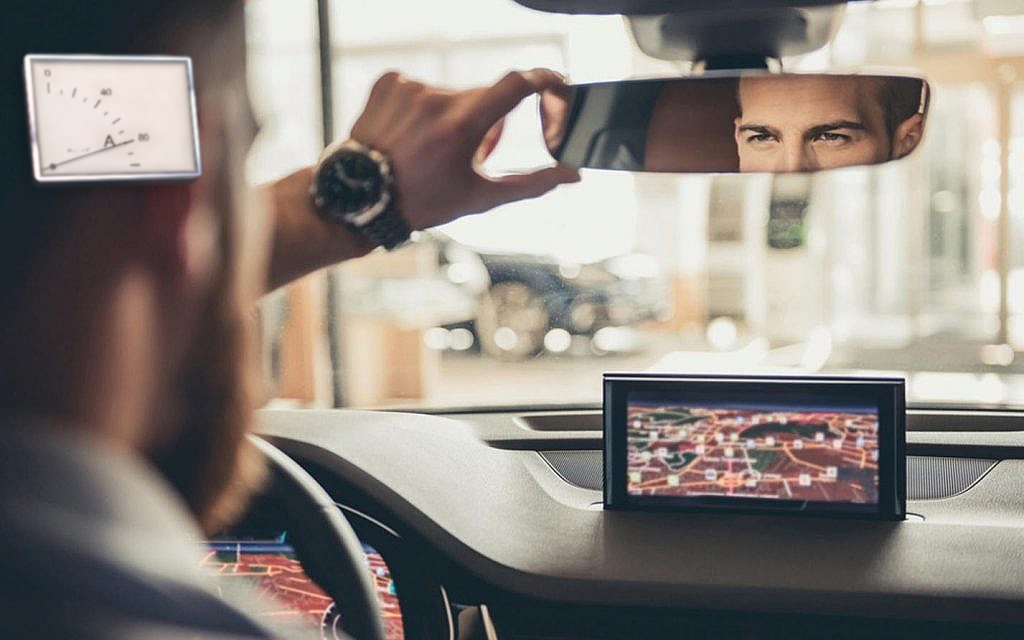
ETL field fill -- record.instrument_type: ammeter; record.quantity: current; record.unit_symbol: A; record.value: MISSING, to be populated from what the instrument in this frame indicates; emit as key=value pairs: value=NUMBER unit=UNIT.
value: value=80 unit=A
